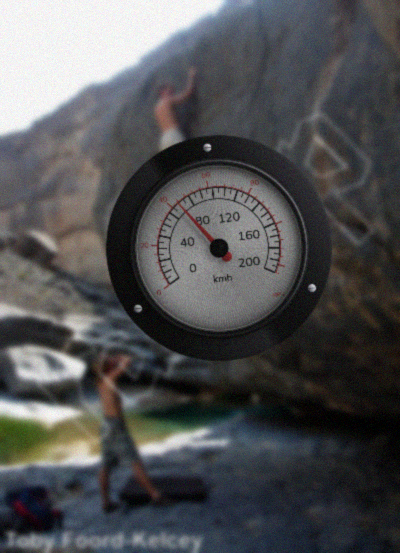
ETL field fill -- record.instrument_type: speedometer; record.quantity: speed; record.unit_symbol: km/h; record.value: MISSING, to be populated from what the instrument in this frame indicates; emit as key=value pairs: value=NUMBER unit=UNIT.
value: value=70 unit=km/h
